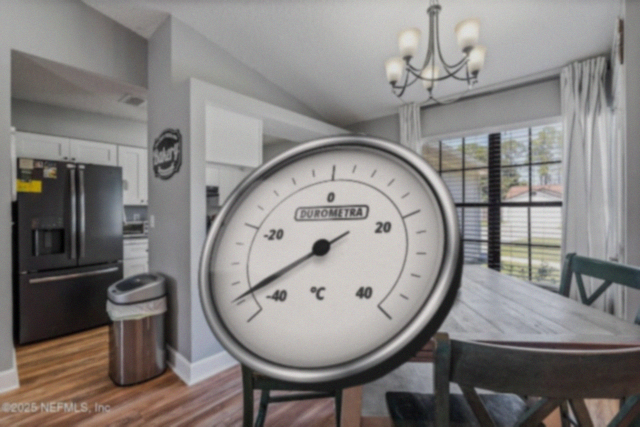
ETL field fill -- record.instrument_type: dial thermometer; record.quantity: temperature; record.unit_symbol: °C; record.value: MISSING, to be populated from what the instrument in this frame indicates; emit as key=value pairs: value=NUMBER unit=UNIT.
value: value=-36 unit=°C
